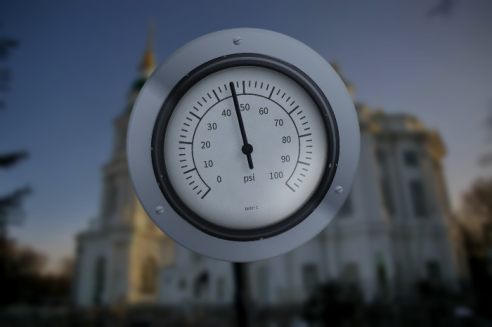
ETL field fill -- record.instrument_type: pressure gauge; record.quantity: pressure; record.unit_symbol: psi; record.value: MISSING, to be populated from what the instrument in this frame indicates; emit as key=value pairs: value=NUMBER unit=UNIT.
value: value=46 unit=psi
